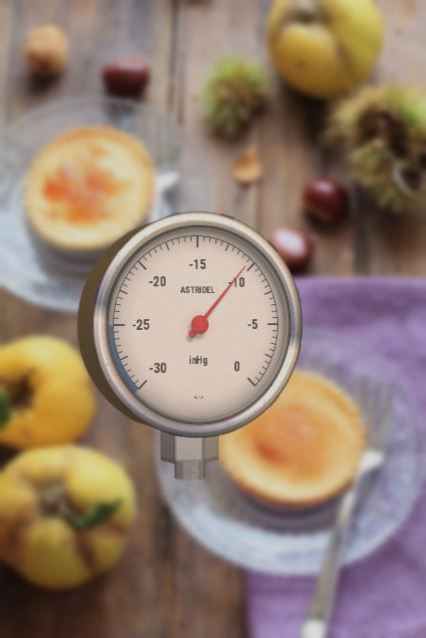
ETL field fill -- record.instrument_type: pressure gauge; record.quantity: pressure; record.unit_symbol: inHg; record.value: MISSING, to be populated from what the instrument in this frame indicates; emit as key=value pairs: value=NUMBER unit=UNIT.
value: value=-10.5 unit=inHg
